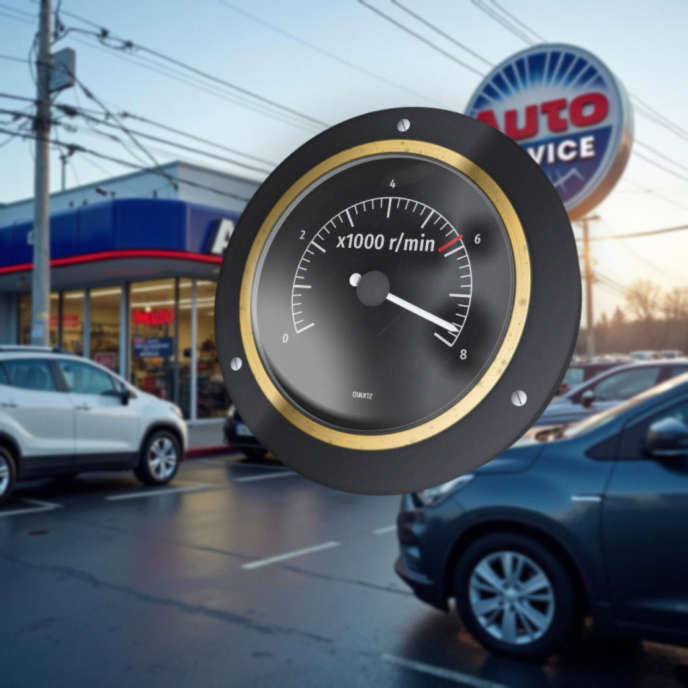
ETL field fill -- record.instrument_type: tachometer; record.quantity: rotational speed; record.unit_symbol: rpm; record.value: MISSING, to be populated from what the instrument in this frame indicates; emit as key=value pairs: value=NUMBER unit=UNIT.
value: value=7700 unit=rpm
